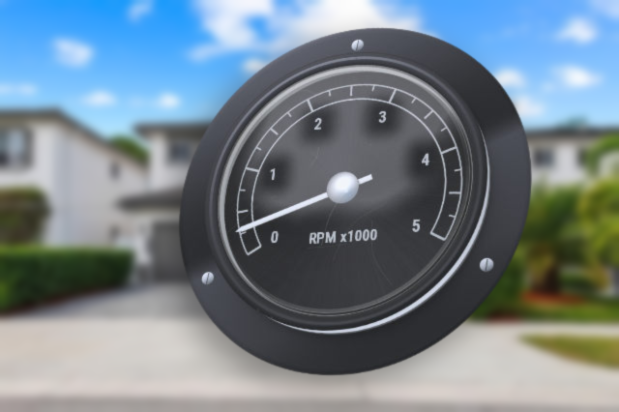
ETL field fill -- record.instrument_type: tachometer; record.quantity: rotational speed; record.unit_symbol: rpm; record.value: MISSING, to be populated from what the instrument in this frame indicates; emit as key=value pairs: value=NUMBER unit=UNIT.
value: value=250 unit=rpm
